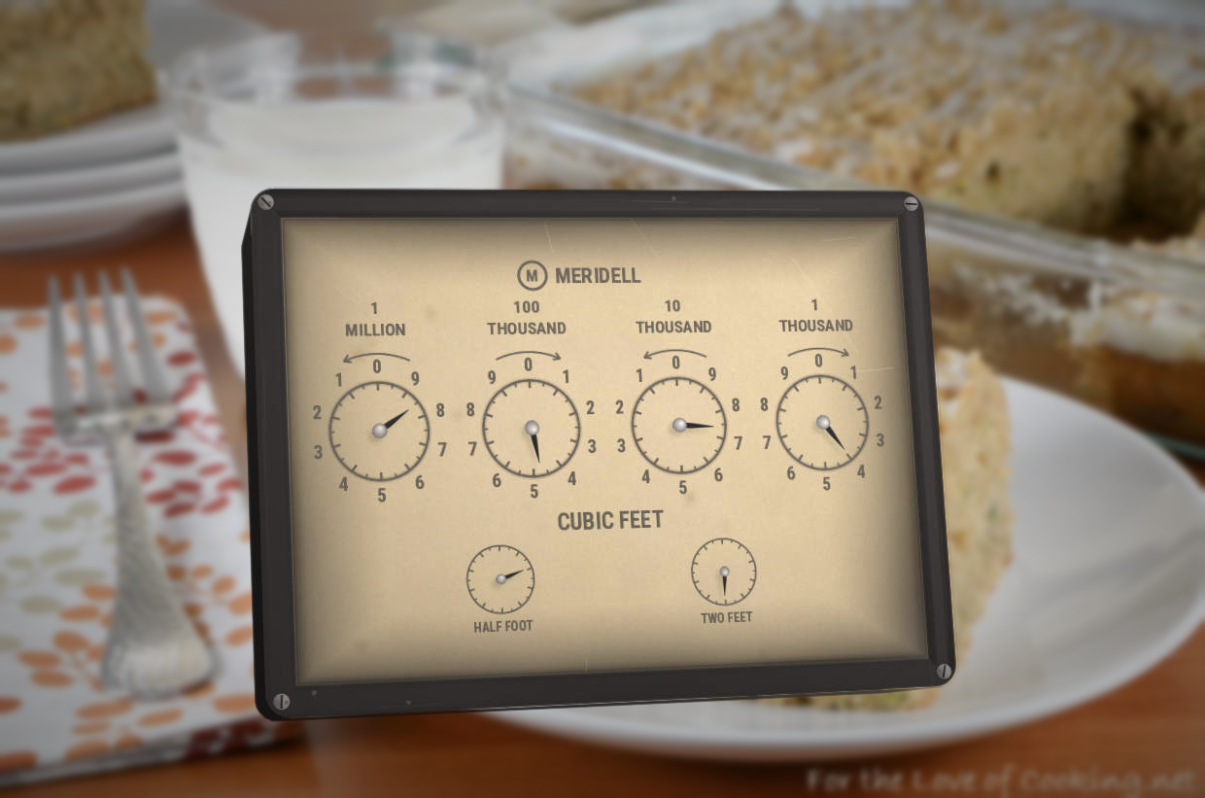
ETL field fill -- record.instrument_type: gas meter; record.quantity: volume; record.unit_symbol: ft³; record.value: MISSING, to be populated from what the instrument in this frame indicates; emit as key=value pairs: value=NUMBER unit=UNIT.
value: value=847400 unit=ft³
